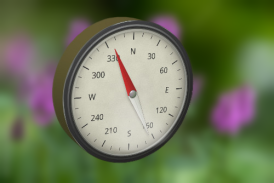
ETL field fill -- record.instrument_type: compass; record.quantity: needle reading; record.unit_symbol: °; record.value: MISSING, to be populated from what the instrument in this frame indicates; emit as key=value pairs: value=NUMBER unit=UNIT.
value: value=335 unit=°
